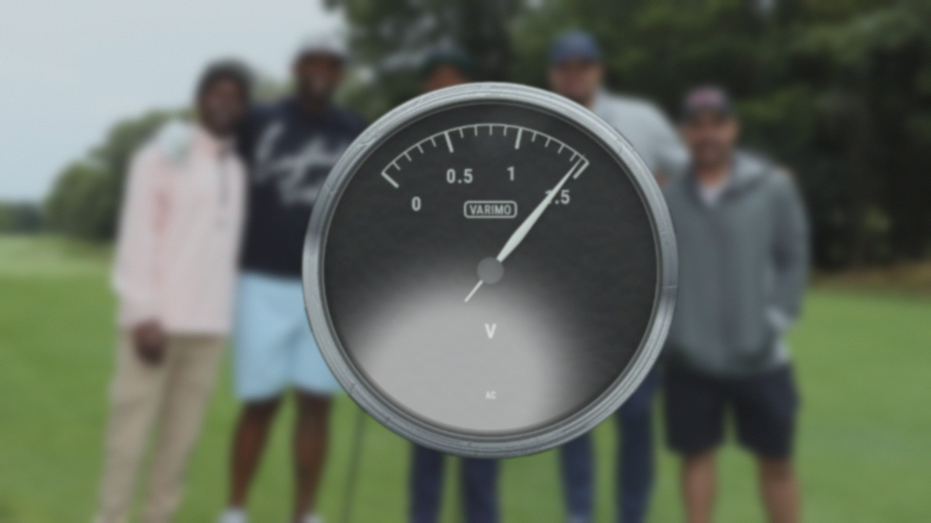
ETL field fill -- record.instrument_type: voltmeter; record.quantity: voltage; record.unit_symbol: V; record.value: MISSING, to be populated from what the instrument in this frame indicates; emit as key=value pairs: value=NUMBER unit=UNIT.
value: value=1.45 unit=V
